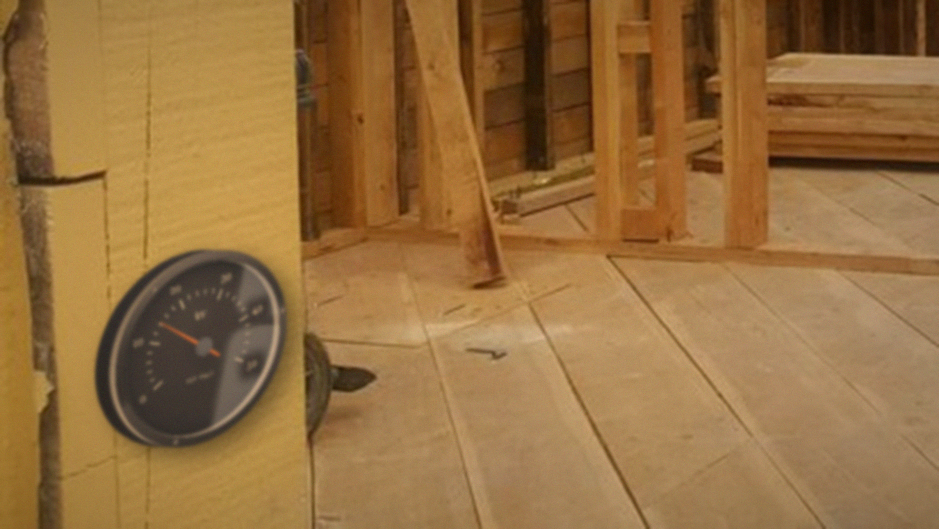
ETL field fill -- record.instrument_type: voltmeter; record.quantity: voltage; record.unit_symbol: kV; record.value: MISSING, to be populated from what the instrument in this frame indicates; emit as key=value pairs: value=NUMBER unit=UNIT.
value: value=14 unit=kV
